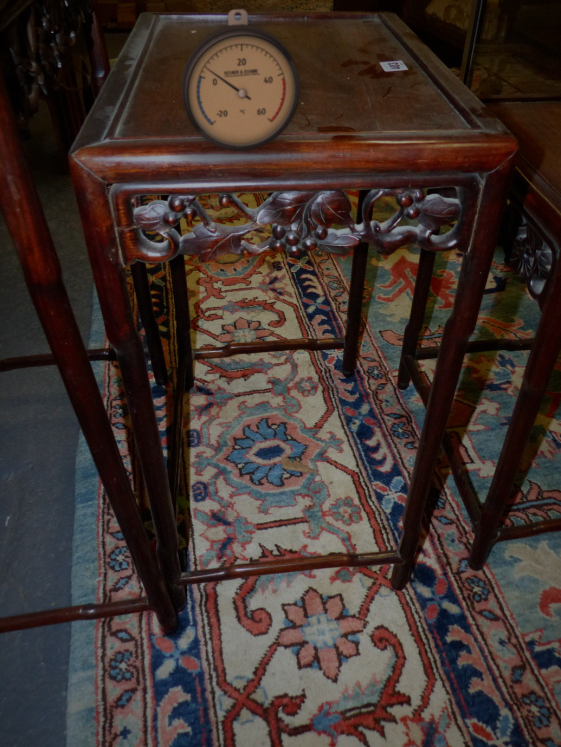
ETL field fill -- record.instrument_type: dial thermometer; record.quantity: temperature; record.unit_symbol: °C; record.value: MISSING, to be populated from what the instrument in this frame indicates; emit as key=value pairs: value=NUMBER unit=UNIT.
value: value=4 unit=°C
